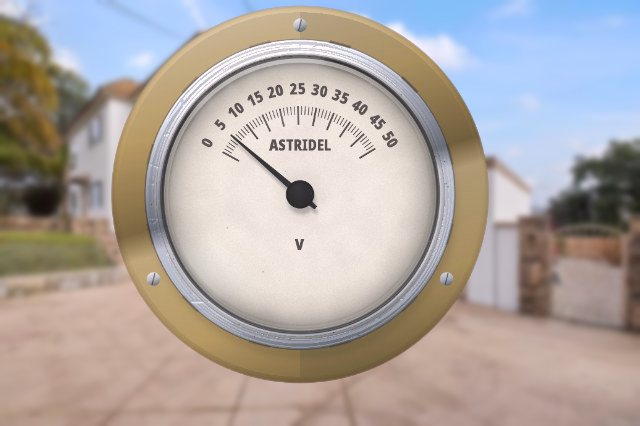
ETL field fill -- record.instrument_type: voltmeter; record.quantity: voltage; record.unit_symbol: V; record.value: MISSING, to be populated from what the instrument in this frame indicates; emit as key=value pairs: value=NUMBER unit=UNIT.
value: value=5 unit=V
